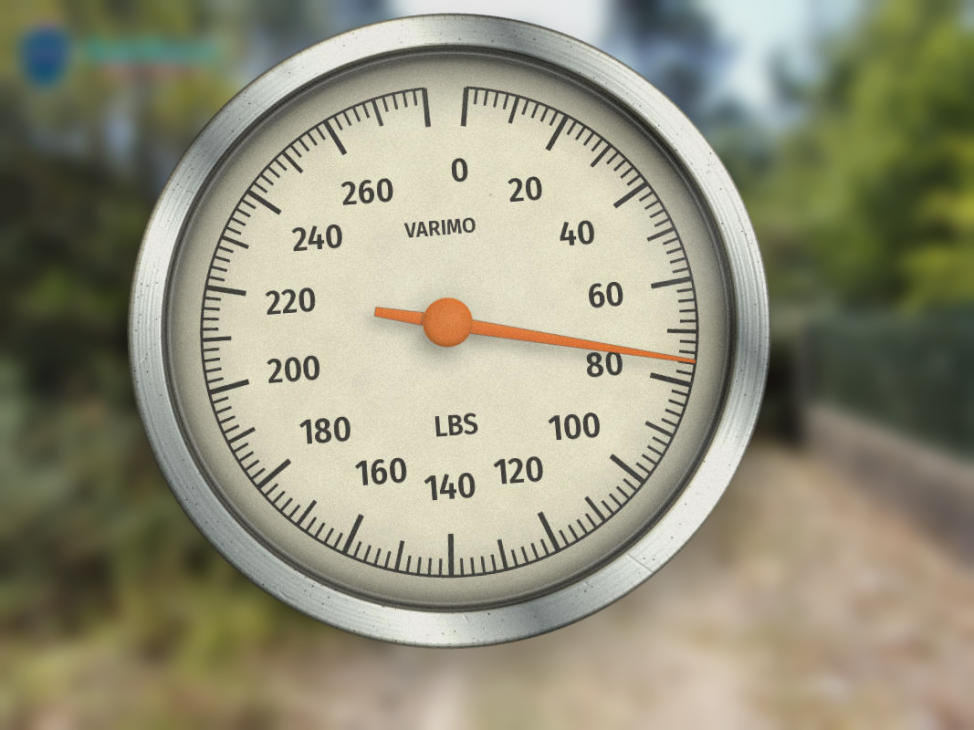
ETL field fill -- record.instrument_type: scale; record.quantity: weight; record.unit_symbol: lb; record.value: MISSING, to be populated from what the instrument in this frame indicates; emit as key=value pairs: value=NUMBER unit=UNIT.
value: value=76 unit=lb
